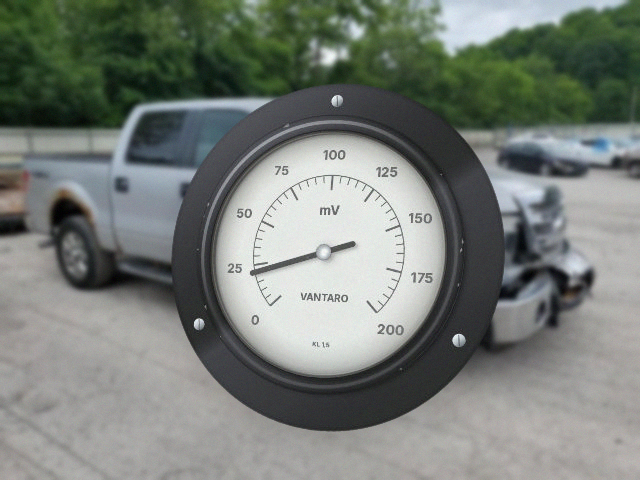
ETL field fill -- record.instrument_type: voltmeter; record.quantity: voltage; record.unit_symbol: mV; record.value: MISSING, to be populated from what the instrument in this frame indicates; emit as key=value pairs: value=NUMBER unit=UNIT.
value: value=20 unit=mV
